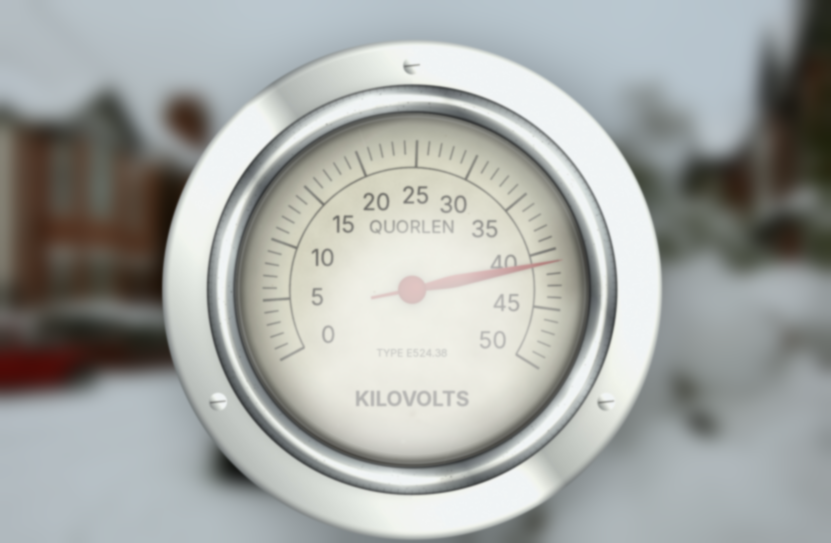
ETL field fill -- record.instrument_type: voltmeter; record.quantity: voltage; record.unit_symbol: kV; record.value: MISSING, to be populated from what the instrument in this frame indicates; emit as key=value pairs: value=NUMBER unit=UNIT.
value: value=41 unit=kV
